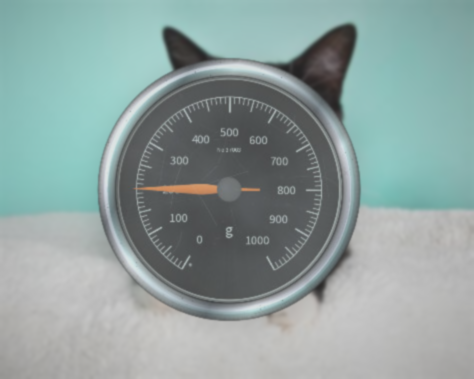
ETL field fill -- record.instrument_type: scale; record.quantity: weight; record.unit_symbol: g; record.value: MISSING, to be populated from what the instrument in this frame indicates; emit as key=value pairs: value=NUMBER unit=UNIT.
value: value=200 unit=g
